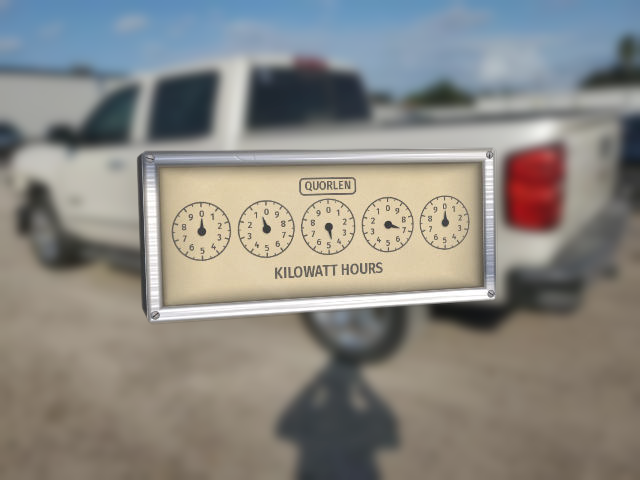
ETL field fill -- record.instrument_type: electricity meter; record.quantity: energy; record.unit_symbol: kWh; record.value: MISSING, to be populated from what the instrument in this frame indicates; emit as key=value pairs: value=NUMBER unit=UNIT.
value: value=470 unit=kWh
